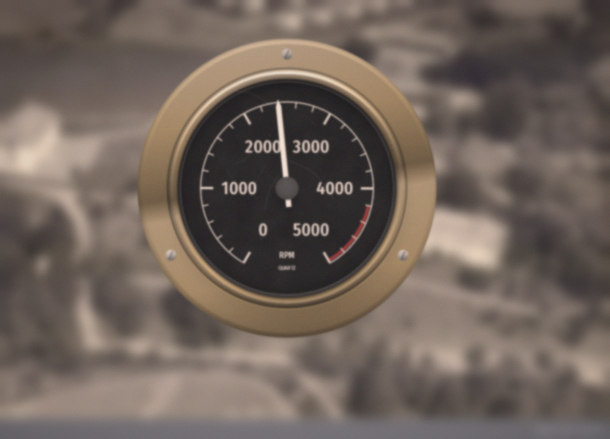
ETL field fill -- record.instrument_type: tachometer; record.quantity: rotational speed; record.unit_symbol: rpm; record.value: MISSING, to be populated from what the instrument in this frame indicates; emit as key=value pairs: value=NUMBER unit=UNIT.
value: value=2400 unit=rpm
